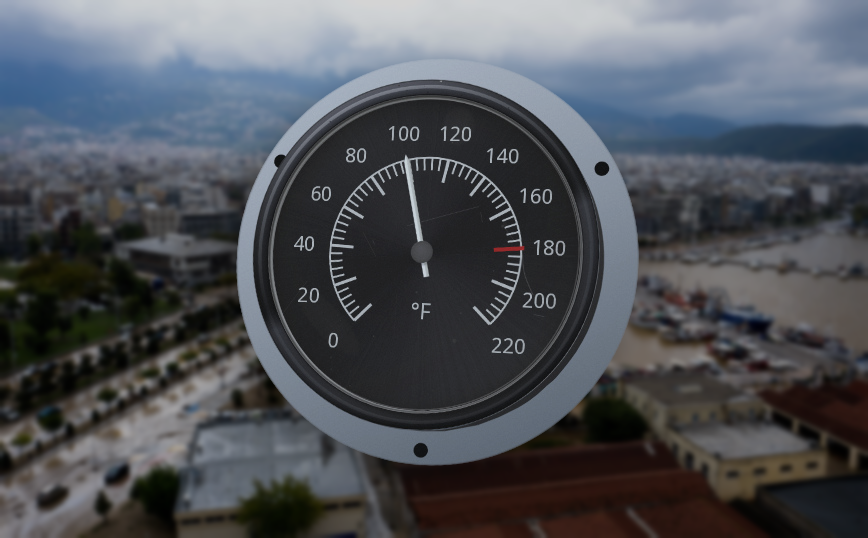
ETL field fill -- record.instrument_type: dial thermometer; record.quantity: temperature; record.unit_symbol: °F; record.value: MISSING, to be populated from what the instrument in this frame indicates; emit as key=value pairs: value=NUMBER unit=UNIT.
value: value=100 unit=°F
